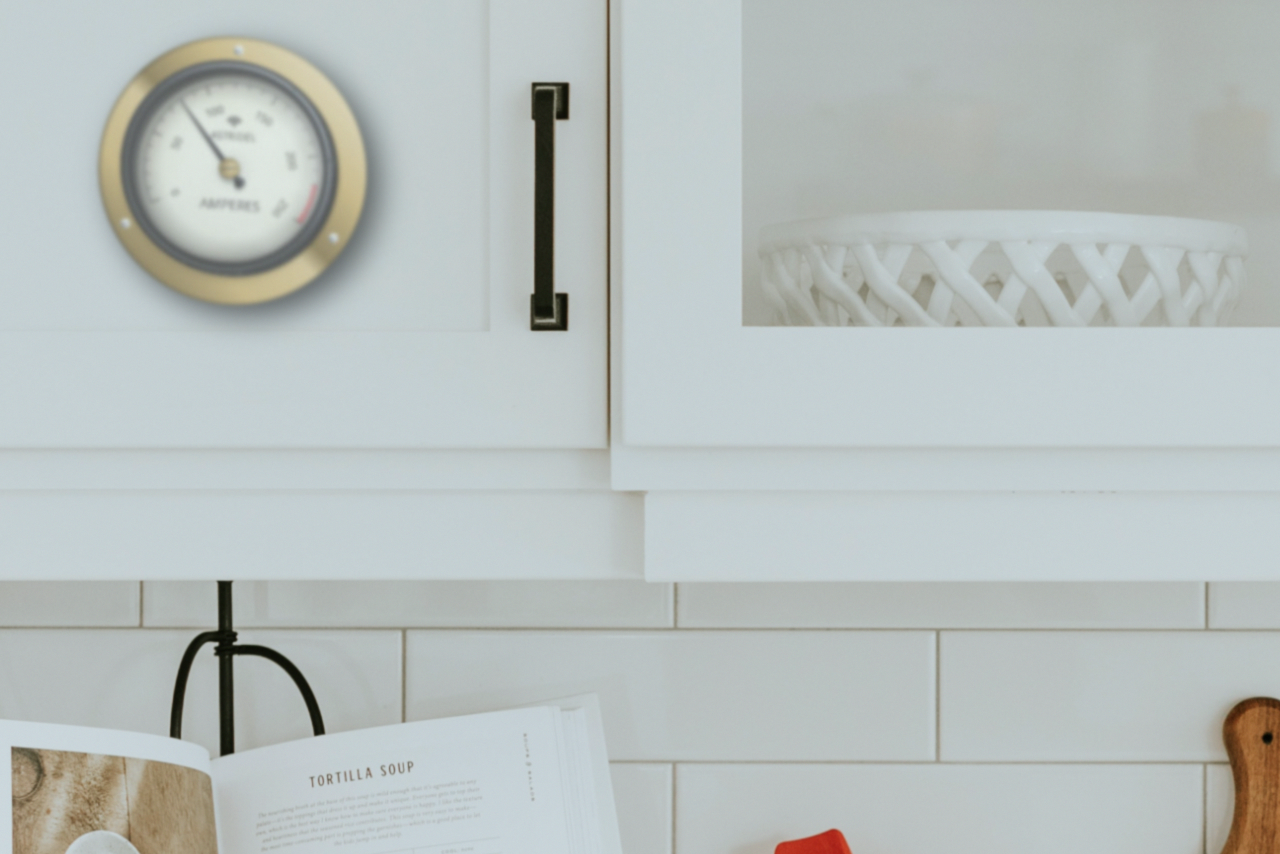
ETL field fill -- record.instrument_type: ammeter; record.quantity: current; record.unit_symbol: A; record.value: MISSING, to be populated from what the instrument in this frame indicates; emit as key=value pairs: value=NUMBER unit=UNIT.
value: value=80 unit=A
